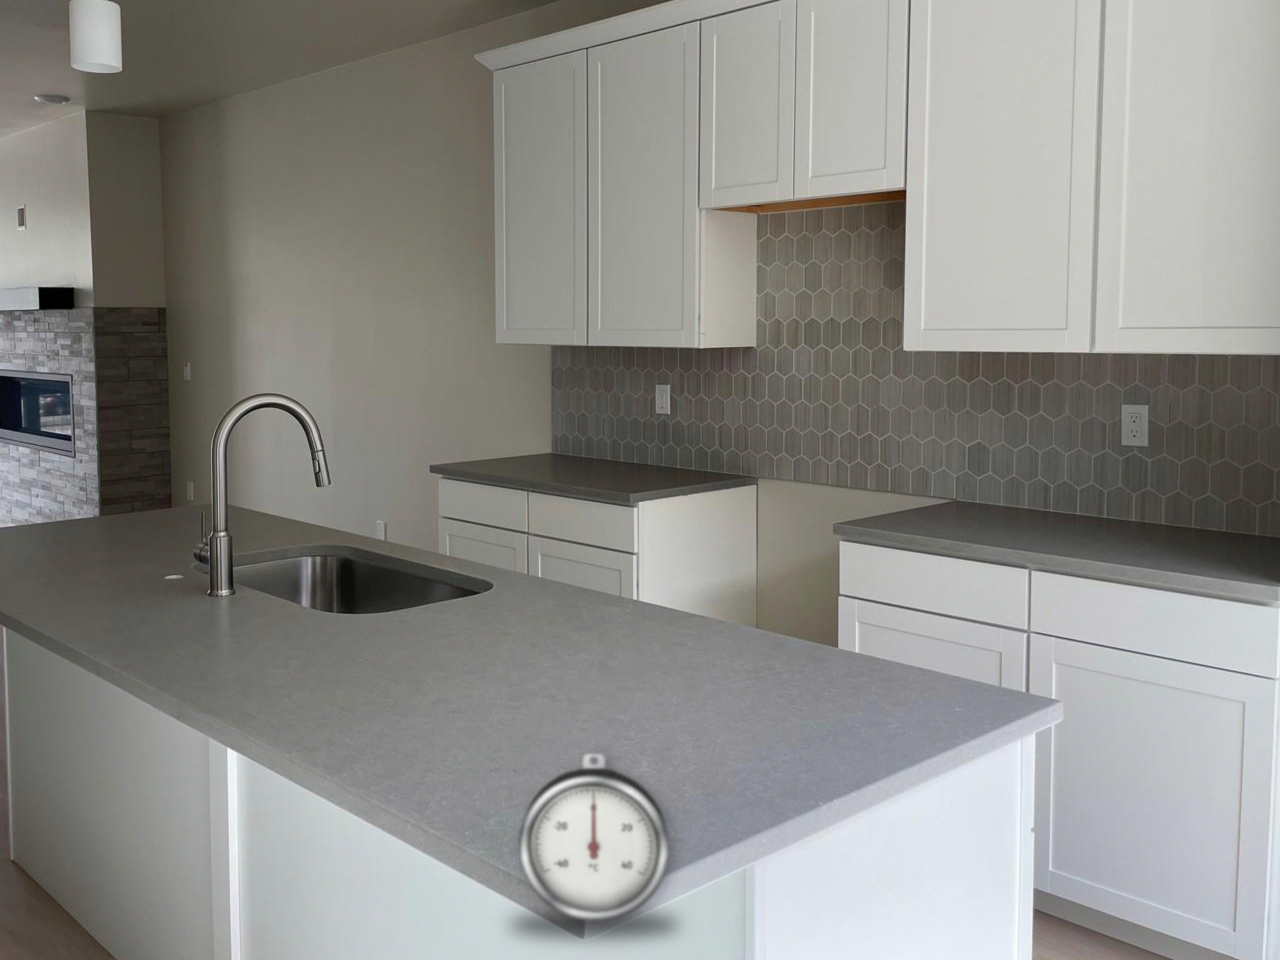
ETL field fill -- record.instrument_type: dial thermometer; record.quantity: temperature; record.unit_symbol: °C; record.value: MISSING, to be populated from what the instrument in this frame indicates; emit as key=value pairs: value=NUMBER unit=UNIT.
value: value=0 unit=°C
